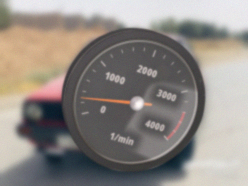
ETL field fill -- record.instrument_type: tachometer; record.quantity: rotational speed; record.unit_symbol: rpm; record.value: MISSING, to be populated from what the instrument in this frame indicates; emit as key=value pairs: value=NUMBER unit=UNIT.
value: value=300 unit=rpm
